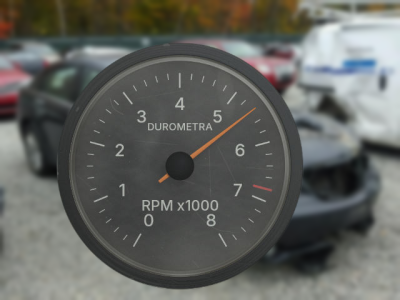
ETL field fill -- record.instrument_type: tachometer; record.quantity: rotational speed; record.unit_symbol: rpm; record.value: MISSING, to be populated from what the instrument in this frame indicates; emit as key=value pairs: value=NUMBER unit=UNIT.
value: value=5400 unit=rpm
